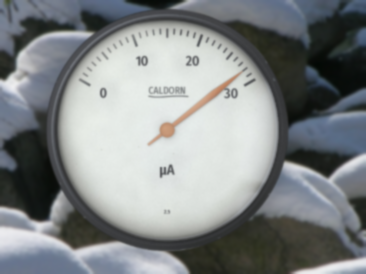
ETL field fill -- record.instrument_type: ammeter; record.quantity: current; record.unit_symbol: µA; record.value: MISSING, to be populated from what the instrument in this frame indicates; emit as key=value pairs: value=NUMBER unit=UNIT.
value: value=28 unit=µA
